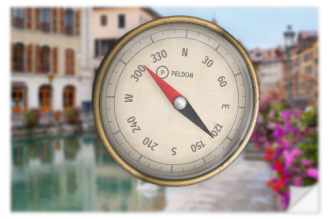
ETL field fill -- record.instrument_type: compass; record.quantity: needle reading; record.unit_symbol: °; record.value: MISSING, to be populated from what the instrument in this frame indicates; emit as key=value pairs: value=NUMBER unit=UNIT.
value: value=310 unit=°
